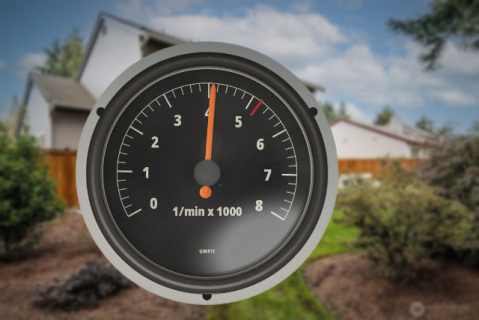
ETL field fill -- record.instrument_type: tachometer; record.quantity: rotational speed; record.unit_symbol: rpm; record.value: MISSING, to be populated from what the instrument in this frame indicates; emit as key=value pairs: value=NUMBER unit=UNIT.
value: value=4100 unit=rpm
